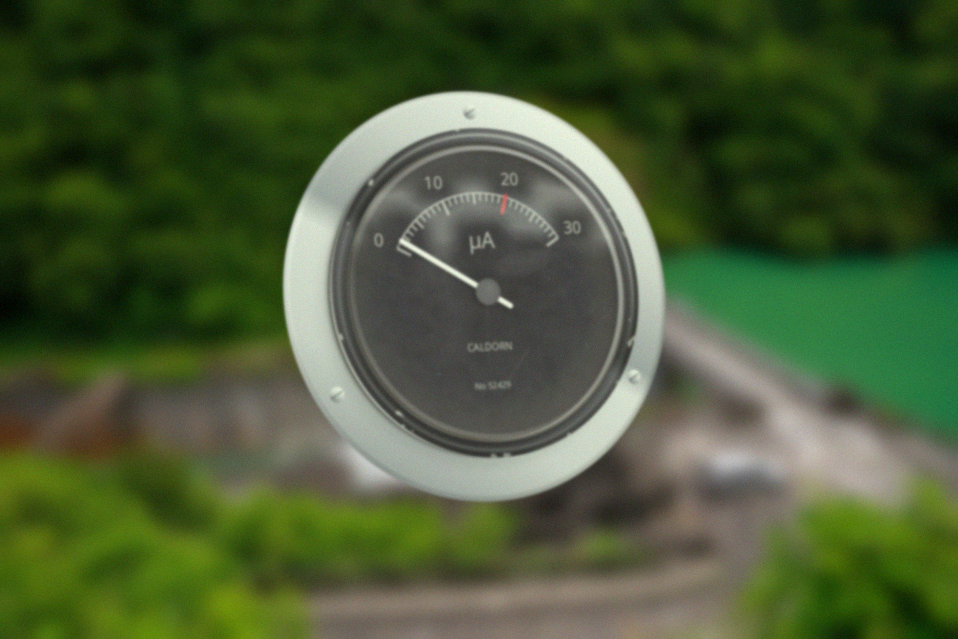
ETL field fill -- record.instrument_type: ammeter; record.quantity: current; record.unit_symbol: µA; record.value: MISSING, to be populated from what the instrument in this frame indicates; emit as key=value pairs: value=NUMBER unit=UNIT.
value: value=1 unit=µA
